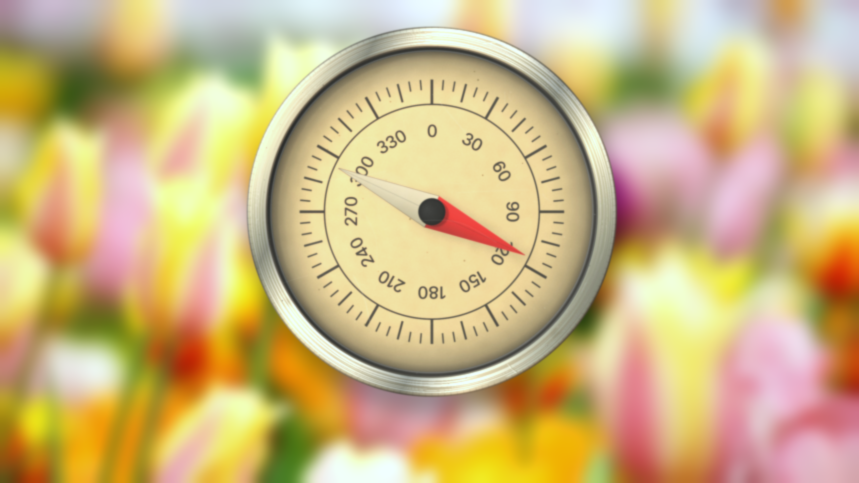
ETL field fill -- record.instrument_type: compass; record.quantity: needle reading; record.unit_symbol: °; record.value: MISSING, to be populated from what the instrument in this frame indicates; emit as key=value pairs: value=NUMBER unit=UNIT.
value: value=115 unit=°
